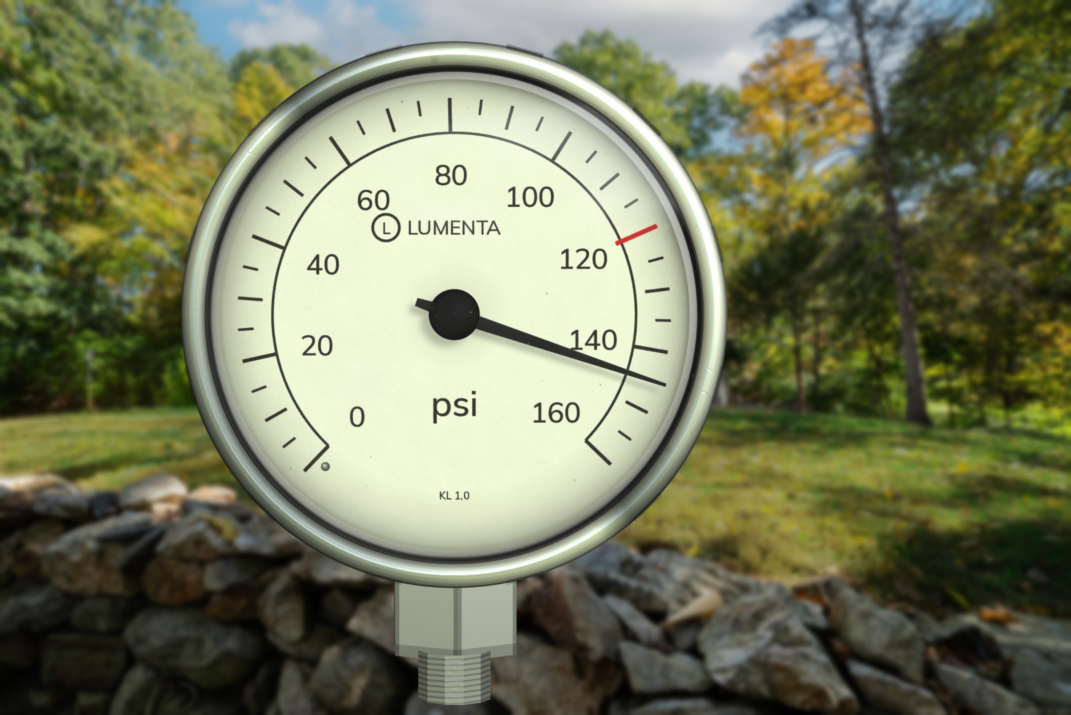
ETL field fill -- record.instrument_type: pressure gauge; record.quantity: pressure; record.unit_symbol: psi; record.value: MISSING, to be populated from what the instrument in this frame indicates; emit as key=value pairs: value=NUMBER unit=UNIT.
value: value=145 unit=psi
